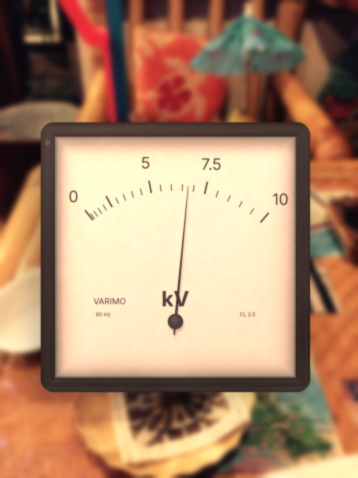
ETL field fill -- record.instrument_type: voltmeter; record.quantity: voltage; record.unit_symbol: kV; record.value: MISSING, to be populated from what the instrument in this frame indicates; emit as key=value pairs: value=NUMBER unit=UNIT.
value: value=6.75 unit=kV
